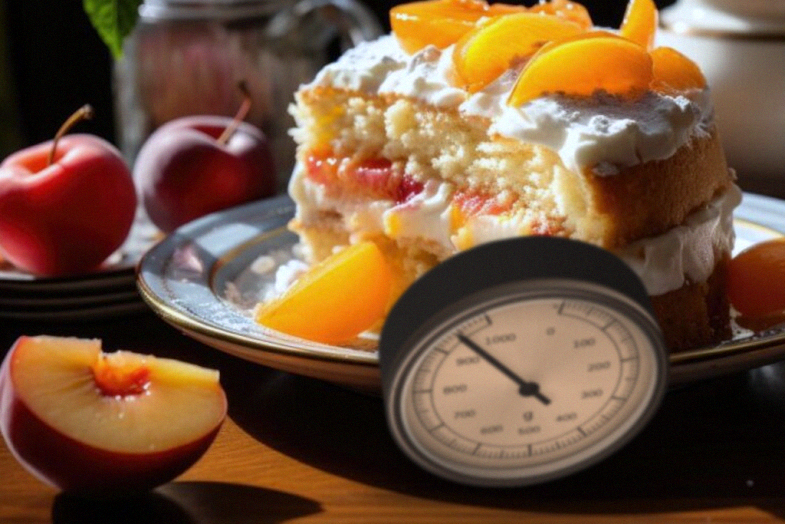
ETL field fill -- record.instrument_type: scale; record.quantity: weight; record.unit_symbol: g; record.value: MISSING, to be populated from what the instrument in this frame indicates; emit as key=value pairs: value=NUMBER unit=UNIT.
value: value=950 unit=g
